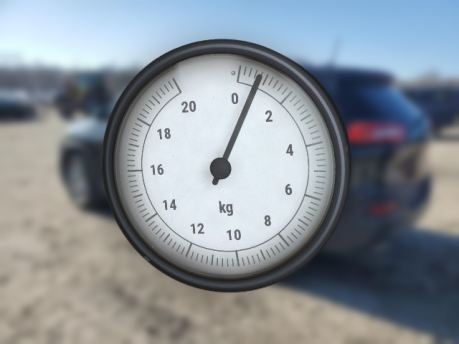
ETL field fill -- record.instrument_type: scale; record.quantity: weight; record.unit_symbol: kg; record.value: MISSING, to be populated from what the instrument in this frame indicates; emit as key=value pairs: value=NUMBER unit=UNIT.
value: value=0.8 unit=kg
